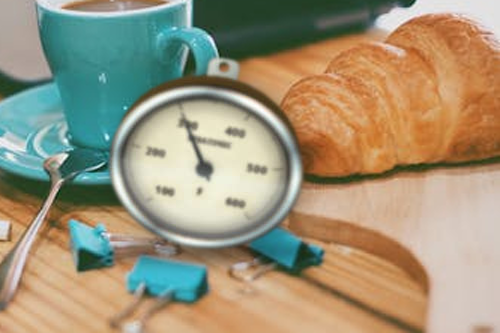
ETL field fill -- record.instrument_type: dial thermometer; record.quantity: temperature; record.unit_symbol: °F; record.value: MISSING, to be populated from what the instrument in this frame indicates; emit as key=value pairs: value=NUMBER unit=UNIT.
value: value=300 unit=°F
